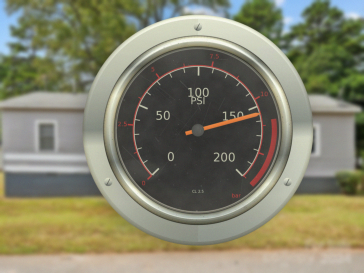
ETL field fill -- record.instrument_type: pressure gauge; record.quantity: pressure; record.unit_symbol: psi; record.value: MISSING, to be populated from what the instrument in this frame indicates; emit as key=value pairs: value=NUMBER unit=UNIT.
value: value=155 unit=psi
